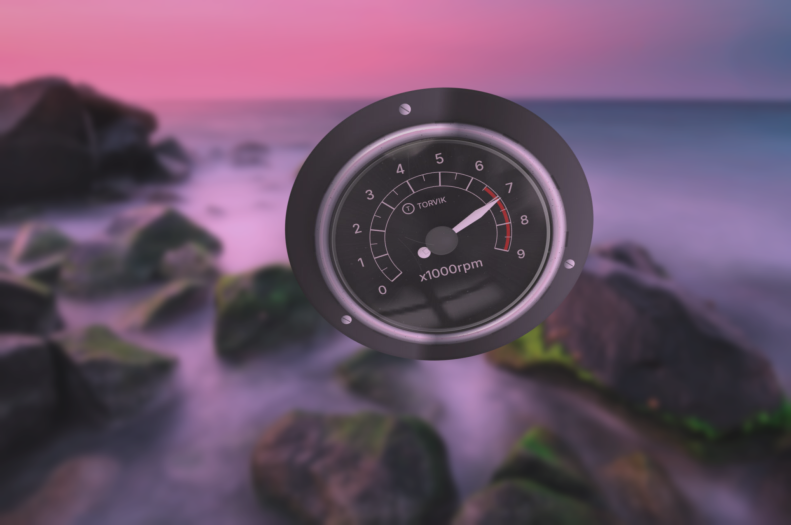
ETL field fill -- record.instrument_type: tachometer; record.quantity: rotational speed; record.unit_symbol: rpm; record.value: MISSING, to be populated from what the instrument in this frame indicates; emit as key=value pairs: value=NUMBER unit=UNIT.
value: value=7000 unit=rpm
